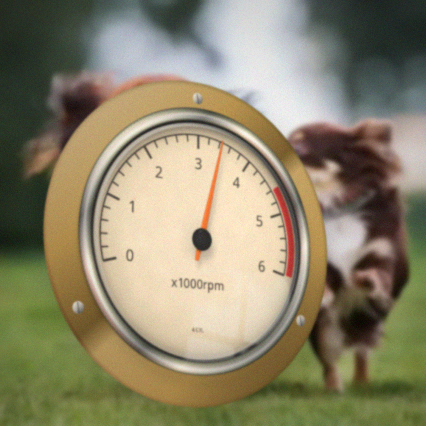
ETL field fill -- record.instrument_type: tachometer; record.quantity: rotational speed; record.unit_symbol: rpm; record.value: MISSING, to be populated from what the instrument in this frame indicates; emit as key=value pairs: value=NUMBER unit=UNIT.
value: value=3400 unit=rpm
